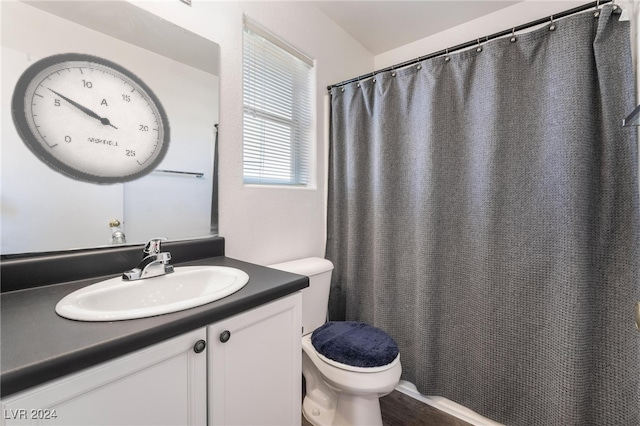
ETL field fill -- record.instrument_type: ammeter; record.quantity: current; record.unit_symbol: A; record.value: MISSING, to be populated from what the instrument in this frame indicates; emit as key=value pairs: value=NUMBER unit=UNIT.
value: value=6 unit=A
